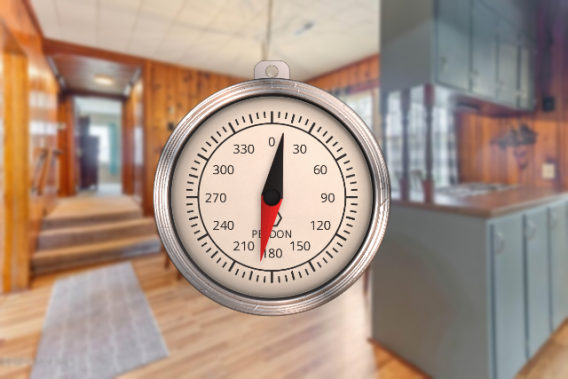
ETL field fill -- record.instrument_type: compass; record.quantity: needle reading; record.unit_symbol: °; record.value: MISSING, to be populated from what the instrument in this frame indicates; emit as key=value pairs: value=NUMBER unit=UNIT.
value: value=190 unit=°
